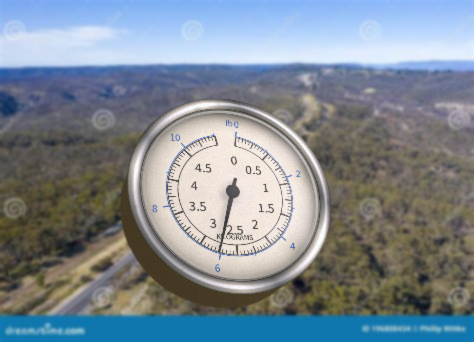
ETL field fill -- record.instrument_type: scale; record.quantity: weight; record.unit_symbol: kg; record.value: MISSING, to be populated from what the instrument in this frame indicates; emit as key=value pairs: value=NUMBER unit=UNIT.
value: value=2.75 unit=kg
